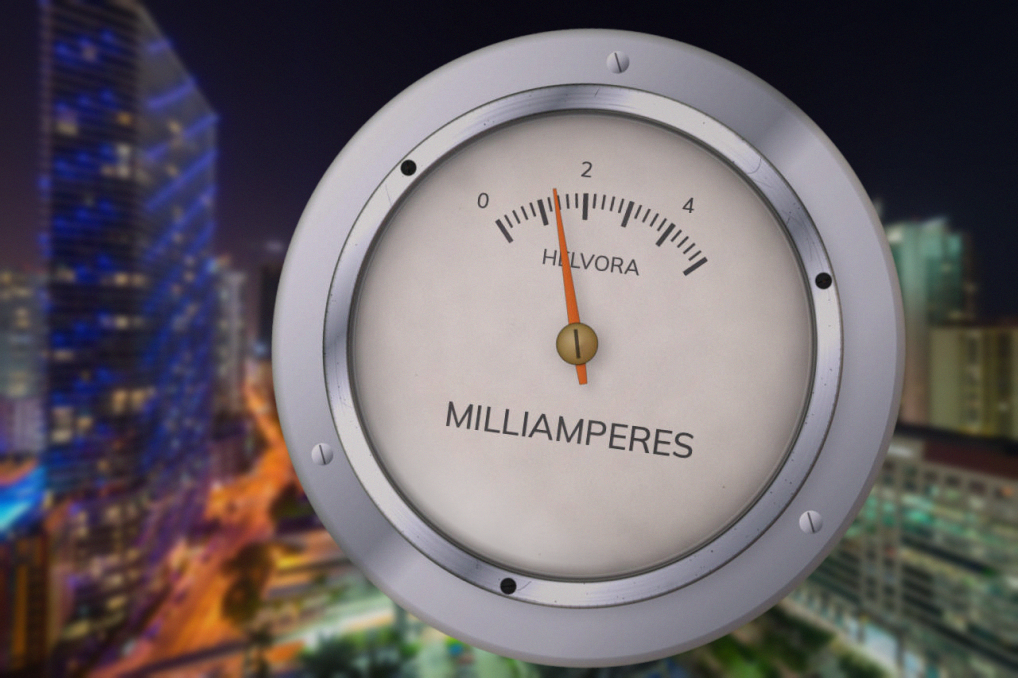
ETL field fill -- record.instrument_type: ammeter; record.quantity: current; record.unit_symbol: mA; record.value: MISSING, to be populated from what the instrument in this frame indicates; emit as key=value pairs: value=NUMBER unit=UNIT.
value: value=1.4 unit=mA
